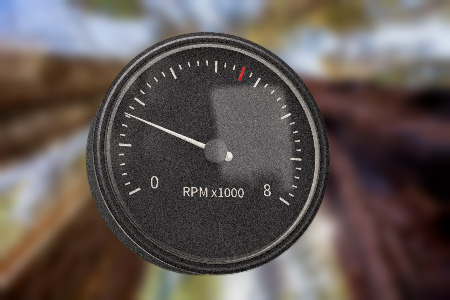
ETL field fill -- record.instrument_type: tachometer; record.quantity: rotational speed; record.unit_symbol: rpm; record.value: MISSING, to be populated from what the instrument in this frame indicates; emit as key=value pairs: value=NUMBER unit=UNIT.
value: value=1600 unit=rpm
